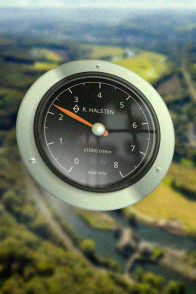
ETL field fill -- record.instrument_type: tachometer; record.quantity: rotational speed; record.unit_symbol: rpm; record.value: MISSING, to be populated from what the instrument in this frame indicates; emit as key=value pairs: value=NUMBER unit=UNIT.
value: value=2250 unit=rpm
